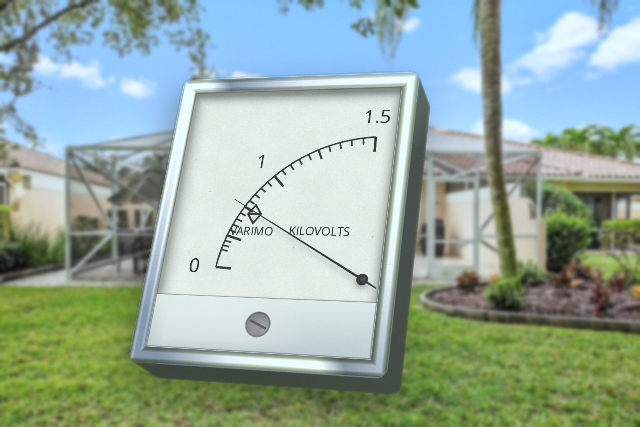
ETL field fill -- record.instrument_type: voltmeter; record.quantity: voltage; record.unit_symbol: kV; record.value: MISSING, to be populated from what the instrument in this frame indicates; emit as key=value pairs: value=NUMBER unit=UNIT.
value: value=0.75 unit=kV
